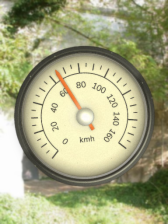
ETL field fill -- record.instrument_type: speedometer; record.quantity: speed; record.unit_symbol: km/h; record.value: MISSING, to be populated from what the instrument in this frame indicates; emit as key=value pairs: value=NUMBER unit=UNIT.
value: value=65 unit=km/h
